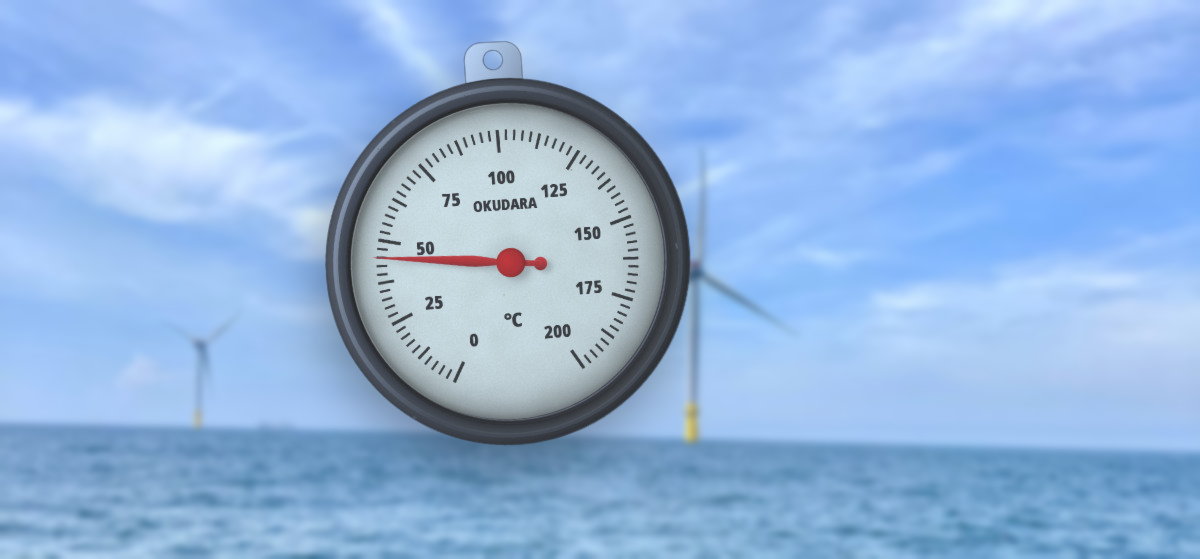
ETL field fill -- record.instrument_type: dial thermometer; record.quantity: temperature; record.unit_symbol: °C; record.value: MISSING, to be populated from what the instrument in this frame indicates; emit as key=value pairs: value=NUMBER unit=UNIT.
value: value=45 unit=°C
